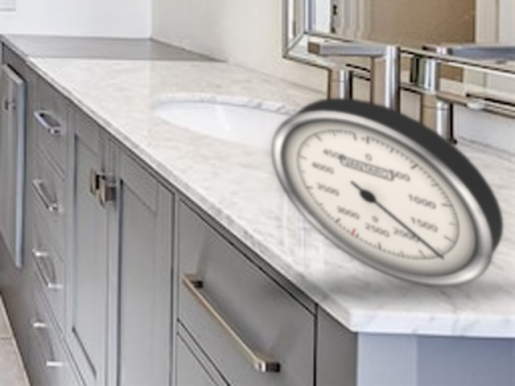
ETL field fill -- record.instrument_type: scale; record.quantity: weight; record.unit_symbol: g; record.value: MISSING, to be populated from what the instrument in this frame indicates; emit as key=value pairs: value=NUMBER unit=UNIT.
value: value=1750 unit=g
